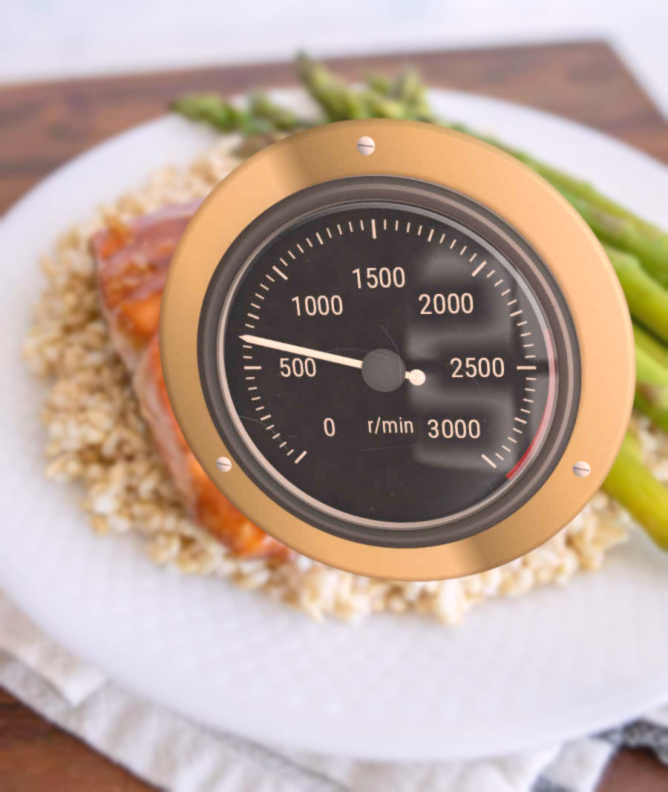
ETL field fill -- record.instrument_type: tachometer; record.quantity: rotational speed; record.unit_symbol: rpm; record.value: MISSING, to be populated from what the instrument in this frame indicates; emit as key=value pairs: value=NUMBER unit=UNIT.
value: value=650 unit=rpm
